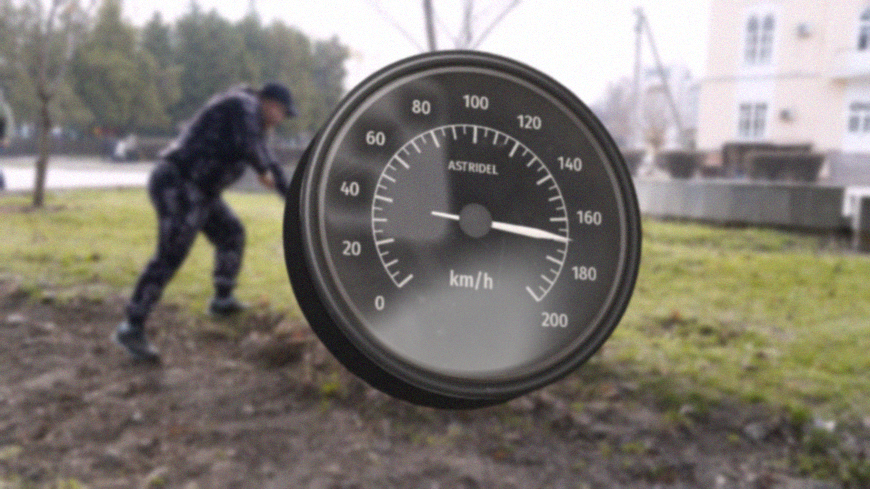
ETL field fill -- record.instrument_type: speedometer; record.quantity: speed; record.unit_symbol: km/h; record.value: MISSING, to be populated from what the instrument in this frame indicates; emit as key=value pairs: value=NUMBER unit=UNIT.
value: value=170 unit=km/h
